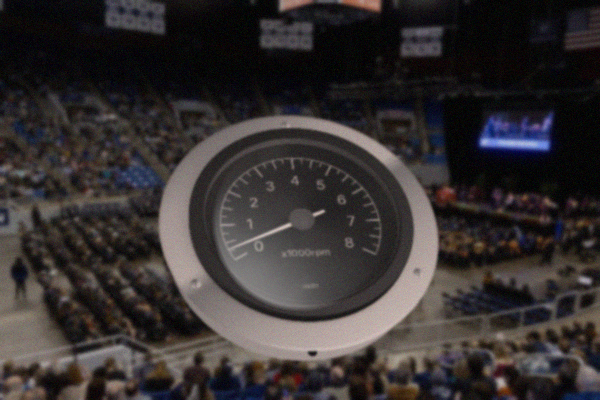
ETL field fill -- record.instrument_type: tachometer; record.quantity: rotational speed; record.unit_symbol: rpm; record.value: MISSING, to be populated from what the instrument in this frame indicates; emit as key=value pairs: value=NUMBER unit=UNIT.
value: value=250 unit=rpm
